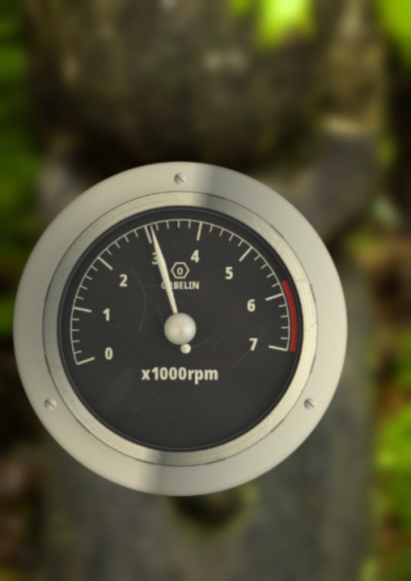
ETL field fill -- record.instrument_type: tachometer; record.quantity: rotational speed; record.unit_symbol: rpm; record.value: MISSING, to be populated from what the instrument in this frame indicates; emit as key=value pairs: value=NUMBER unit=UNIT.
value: value=3100 unit=rpm
